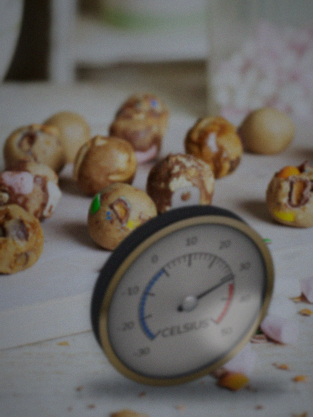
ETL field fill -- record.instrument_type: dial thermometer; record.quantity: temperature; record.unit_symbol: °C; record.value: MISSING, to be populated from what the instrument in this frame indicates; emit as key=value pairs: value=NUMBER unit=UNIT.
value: value=30 unit=°C
